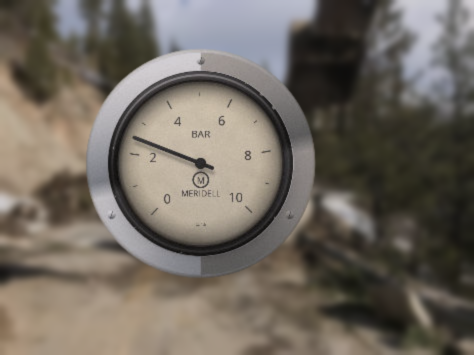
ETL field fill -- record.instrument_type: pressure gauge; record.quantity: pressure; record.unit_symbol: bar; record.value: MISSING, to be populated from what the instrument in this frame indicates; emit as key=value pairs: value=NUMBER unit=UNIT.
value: value=2.5 unit=bar
